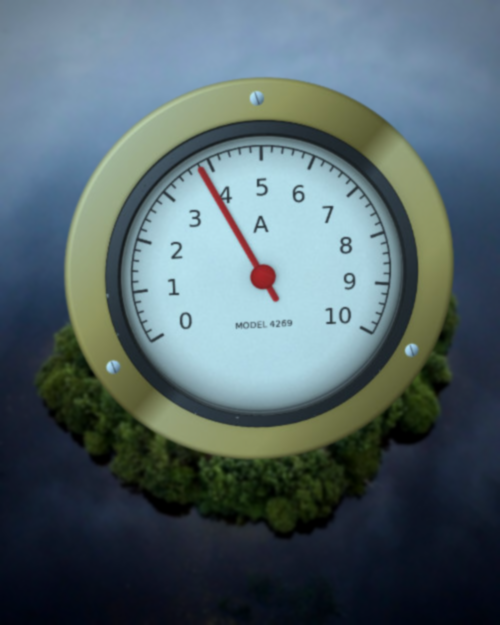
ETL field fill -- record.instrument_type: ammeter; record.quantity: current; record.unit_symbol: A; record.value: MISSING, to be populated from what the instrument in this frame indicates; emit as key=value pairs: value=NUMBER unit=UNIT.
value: value=3.8 unit=A
